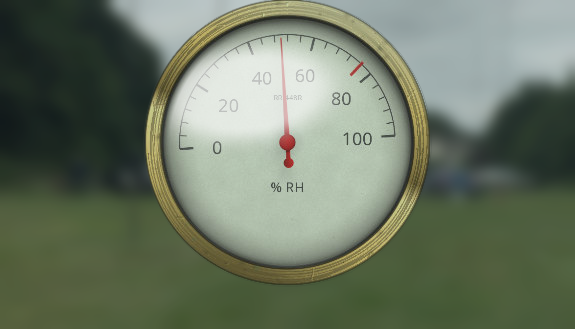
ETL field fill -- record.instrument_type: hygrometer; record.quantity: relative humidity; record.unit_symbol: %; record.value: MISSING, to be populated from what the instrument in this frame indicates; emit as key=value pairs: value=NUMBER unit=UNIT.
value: value=50 unit=%
